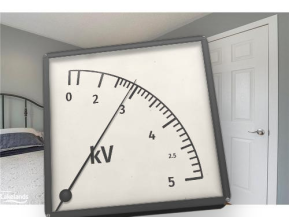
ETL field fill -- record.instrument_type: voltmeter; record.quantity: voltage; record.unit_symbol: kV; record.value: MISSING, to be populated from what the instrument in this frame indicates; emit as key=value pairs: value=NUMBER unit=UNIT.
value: value=2.9 unit=kV
